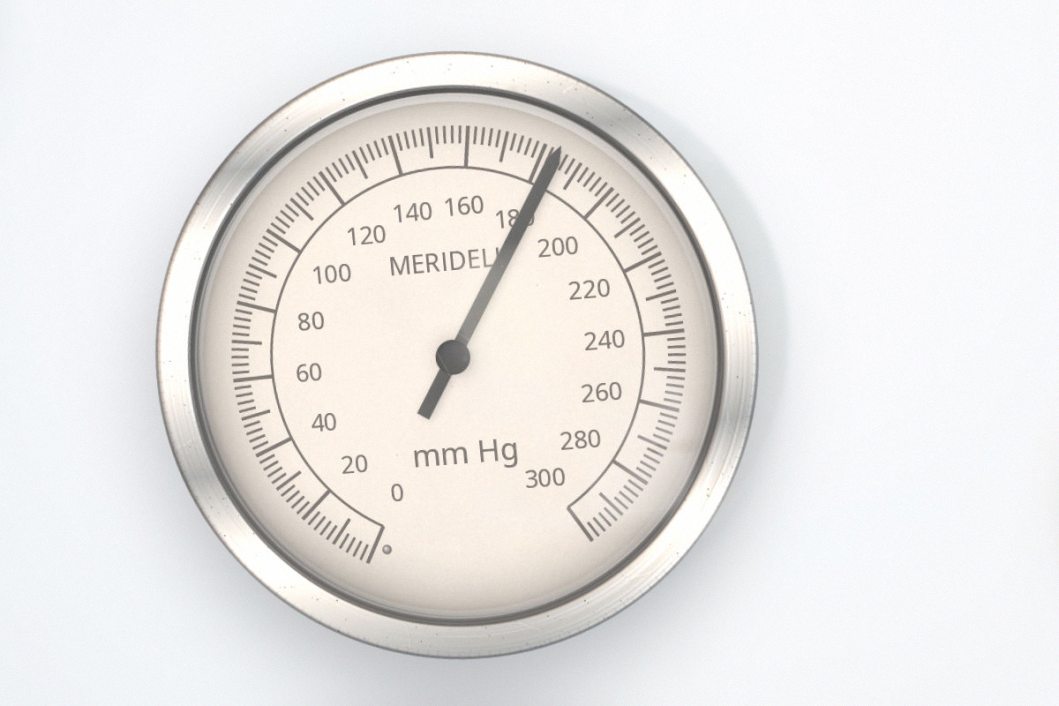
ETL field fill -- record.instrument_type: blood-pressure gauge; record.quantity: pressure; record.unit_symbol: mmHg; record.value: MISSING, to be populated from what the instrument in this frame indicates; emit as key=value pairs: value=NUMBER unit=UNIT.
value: value=184 unit=mmHg
